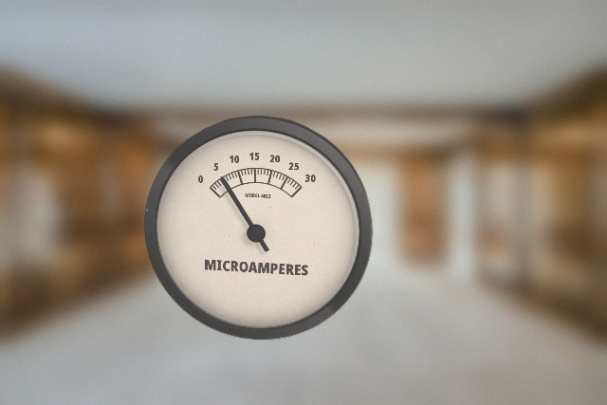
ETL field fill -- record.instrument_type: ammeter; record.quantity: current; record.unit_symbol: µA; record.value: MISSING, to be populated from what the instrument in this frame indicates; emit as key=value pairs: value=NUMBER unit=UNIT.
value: value=5 unit=µA
